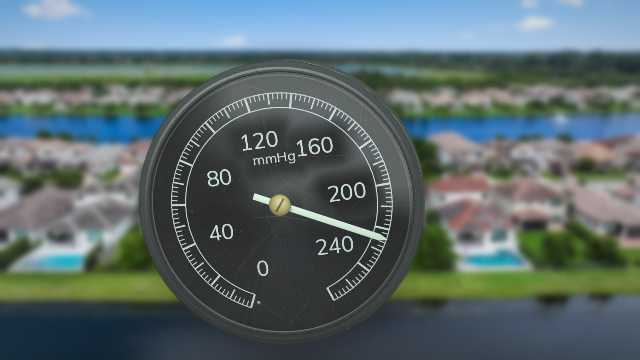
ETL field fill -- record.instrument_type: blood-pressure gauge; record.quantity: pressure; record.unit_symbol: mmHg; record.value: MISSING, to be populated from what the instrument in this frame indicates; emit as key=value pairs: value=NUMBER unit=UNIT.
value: value=224 unit=mmHg
